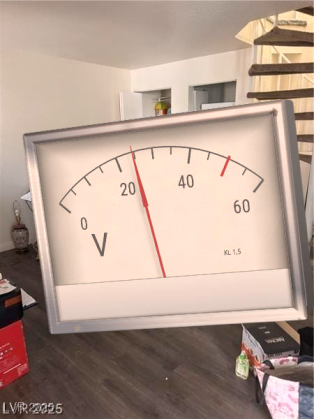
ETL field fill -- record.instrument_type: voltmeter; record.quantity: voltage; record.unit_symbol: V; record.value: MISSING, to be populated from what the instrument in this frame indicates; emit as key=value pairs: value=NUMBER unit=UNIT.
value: value=25 unit=V
